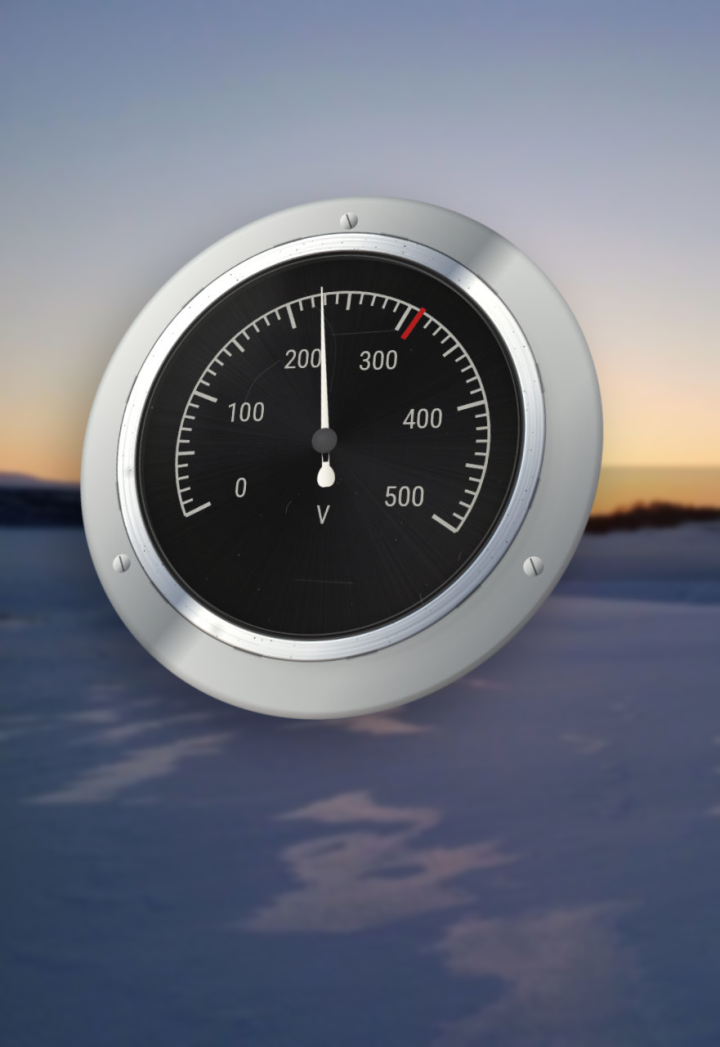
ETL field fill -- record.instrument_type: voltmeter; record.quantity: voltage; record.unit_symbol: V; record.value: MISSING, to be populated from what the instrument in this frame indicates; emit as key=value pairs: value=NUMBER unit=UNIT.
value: value=230 unit=V
